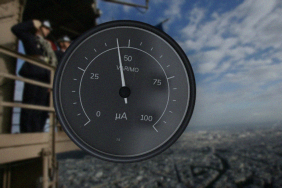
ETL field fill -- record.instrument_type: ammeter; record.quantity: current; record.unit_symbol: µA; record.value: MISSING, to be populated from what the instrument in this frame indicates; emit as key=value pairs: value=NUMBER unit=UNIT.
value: value=45 unit=µA
